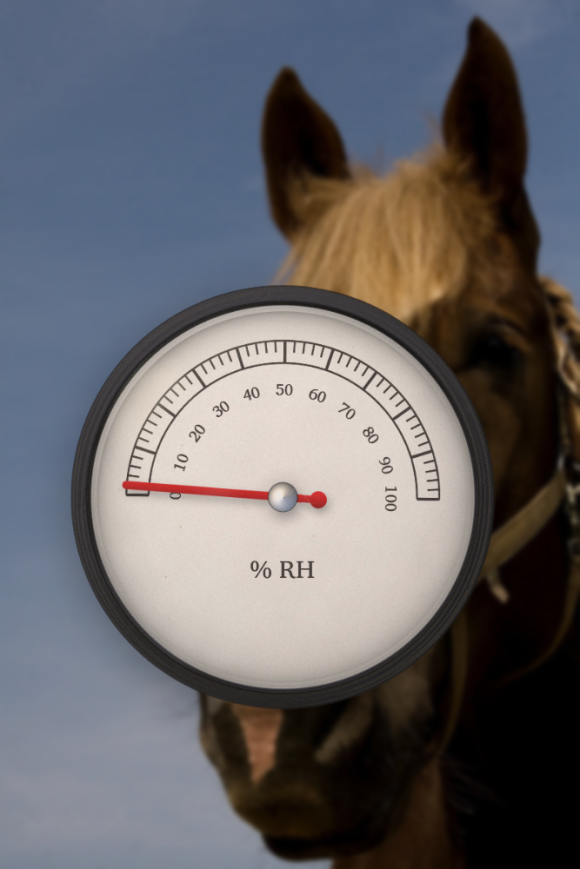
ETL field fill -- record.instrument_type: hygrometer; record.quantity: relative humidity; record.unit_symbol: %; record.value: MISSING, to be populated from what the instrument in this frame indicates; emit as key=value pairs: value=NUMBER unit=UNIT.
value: value=2 unit=%
